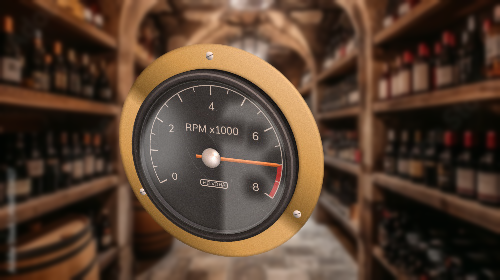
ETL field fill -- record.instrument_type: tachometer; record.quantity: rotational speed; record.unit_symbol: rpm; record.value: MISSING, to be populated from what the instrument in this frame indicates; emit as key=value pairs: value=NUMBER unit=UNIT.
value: value=7000 unit=rpm
